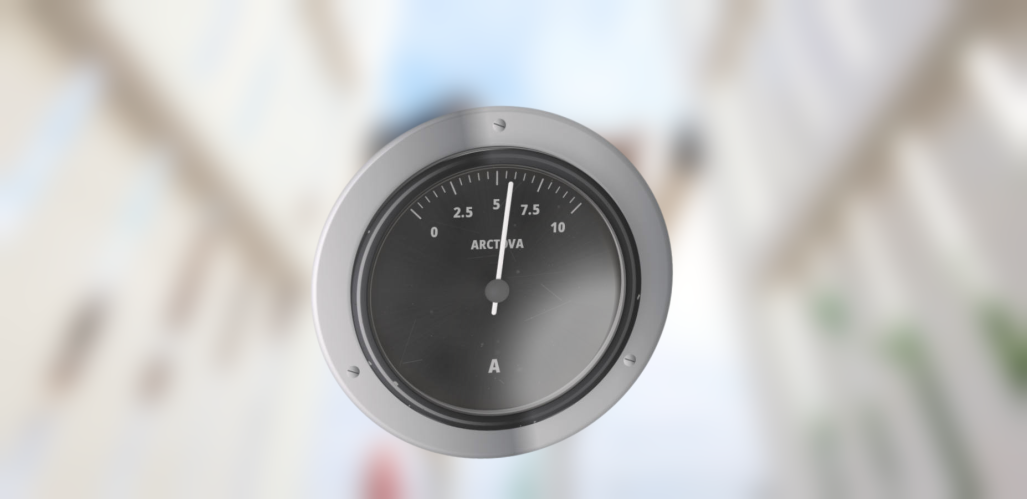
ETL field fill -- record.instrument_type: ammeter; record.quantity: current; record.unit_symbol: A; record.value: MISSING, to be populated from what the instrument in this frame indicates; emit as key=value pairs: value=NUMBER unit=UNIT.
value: value=5.75 unit=A
